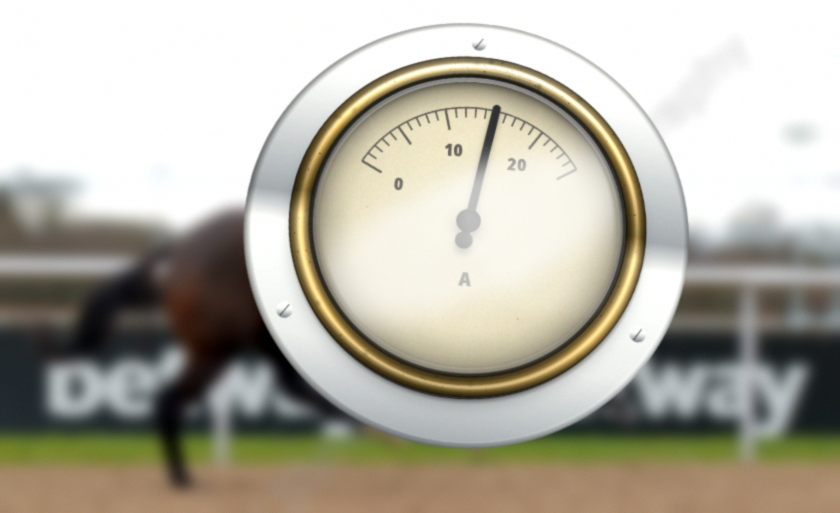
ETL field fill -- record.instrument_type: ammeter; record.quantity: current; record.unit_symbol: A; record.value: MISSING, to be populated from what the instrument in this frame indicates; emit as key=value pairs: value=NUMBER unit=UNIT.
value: value=15 unit=A
